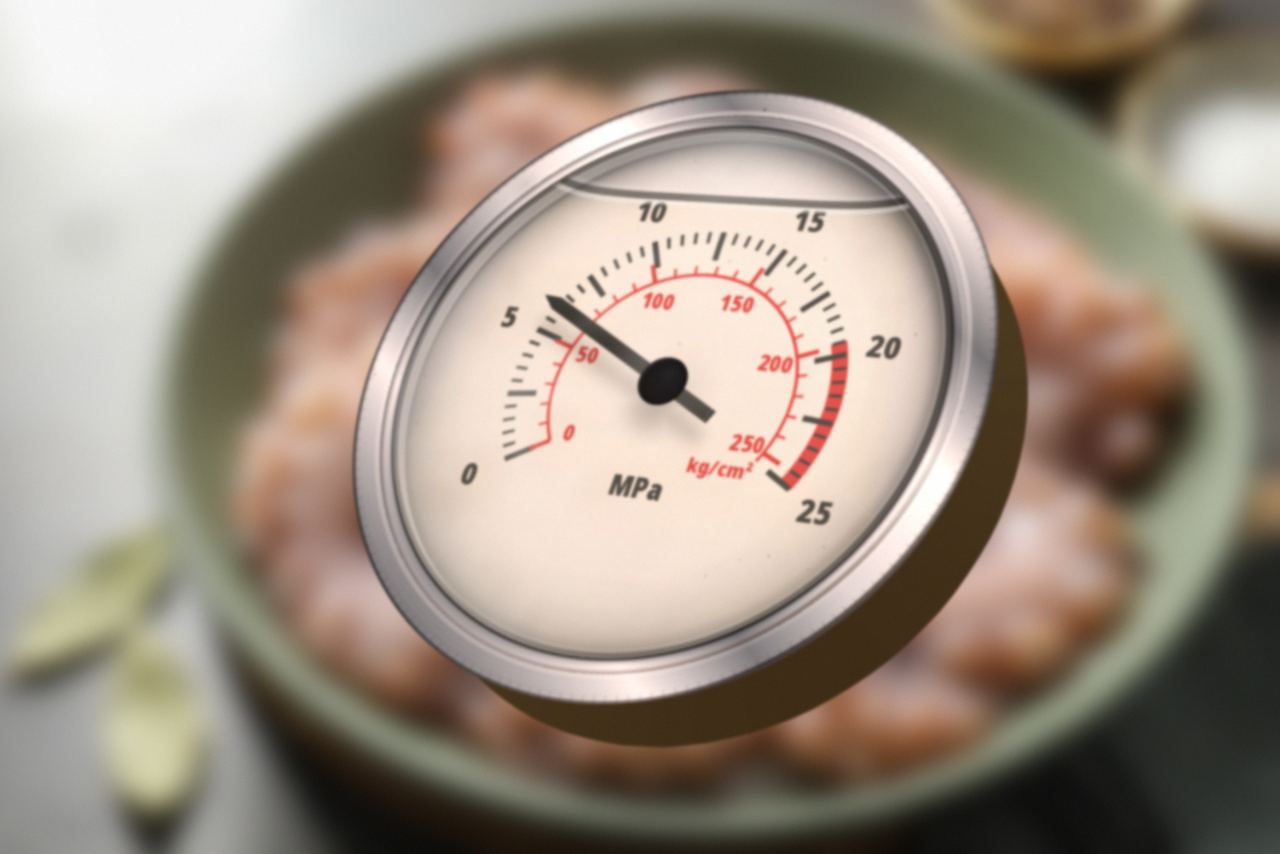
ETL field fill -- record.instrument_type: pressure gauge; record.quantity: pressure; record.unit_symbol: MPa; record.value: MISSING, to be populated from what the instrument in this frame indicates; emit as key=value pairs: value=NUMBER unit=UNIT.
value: value=6 unit=MPa
